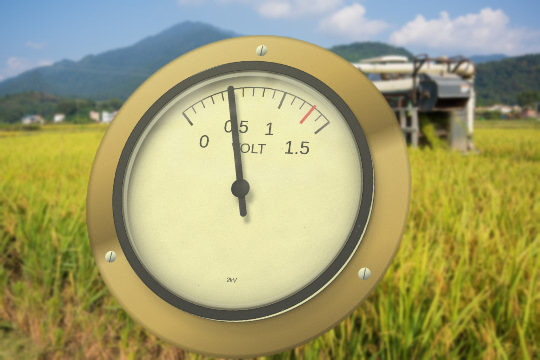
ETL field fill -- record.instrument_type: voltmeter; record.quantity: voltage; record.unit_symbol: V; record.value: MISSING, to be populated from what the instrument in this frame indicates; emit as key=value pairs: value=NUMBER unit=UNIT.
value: value=0.5 unit=V
